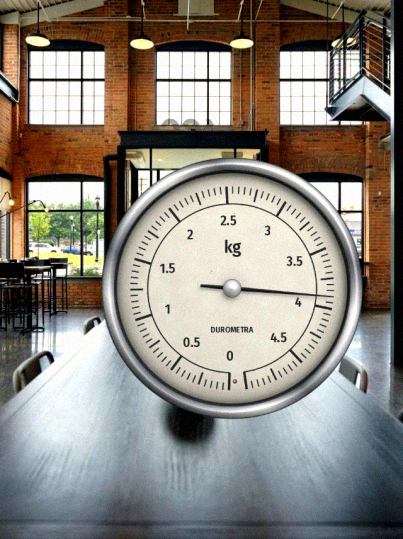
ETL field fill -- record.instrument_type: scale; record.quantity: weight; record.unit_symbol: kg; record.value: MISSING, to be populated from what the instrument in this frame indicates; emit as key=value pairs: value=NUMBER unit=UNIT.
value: value=3.9 unit=kg
